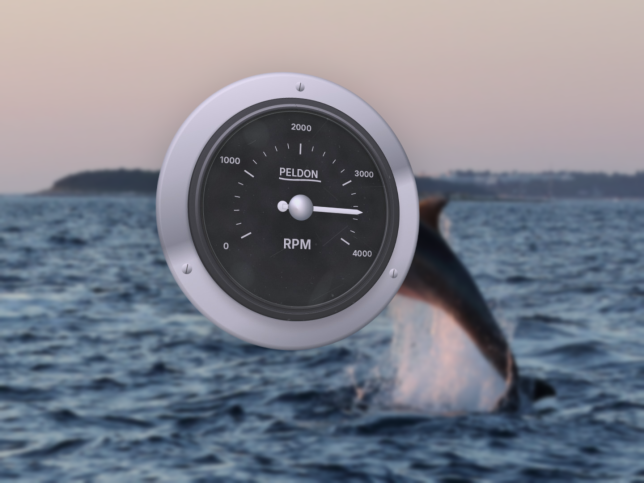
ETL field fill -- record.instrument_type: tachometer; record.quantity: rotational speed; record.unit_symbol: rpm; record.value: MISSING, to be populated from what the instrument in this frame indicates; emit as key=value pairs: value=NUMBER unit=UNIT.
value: value=3500 unit=rpm
